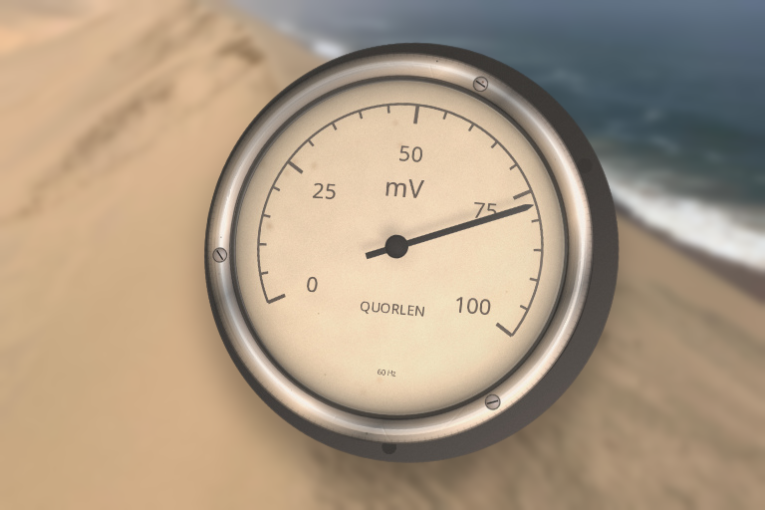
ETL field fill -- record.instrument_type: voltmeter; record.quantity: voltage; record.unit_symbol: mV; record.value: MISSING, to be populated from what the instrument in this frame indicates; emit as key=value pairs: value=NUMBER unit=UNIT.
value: value=77.5 unit=mV
